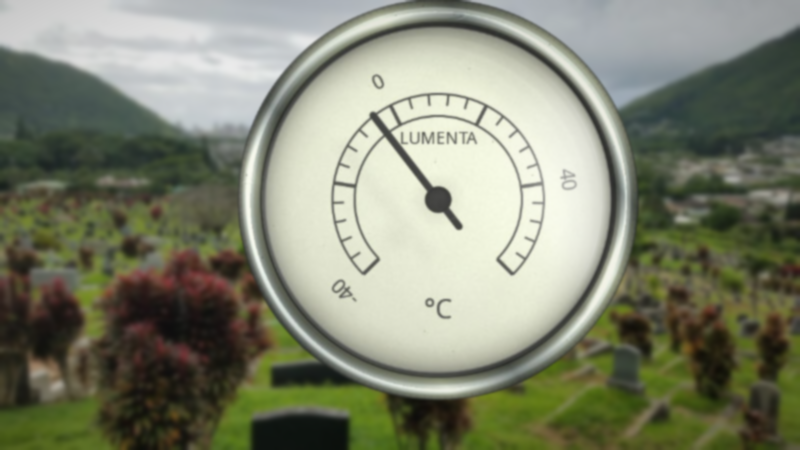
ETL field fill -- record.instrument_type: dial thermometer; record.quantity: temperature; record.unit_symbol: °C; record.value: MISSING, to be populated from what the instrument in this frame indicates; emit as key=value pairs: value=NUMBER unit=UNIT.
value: value=-4 unit=°C
